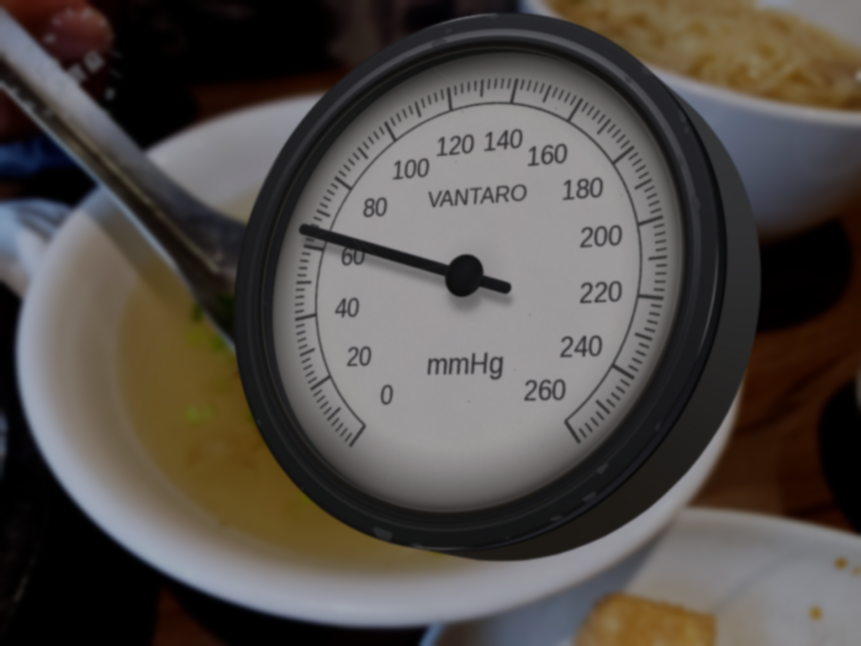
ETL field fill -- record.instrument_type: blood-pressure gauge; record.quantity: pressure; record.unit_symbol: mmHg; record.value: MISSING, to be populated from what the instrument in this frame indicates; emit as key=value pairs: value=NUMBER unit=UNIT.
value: value=64 unit=mmHg
